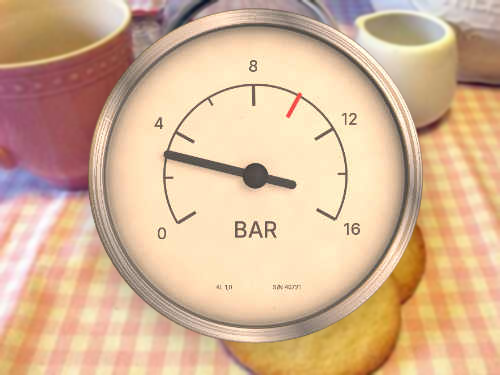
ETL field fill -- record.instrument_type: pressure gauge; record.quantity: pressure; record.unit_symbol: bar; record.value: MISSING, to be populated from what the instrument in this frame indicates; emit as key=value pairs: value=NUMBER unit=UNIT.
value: value=3 unit=bar
